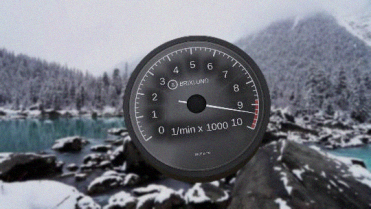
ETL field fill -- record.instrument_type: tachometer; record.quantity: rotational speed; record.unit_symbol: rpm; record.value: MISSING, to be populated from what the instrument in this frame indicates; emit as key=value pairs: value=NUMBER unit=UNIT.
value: value=9400 unit=rpm
